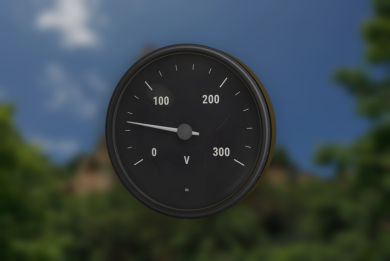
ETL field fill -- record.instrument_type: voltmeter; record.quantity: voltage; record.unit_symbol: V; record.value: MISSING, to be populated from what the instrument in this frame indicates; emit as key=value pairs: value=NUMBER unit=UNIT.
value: value=50 unit=V
